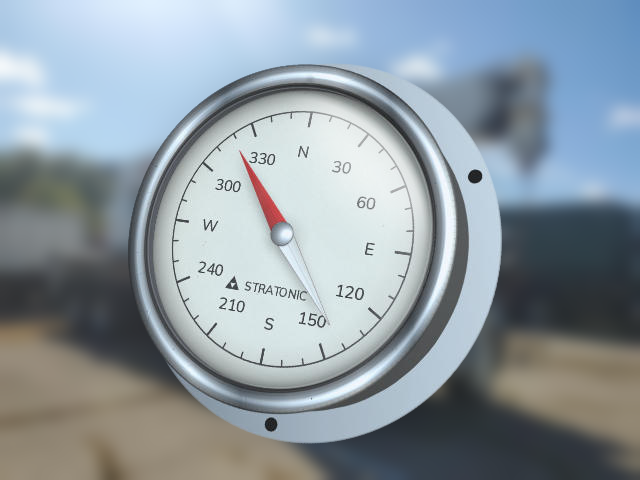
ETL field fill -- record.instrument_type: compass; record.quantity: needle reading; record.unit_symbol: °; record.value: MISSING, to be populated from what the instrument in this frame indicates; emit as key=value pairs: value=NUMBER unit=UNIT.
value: value=320 unit=°
